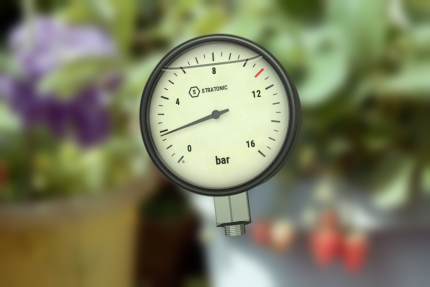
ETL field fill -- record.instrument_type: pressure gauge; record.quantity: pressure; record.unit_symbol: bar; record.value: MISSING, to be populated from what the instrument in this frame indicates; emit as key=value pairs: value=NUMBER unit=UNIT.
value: value=1.75 unit=bar
